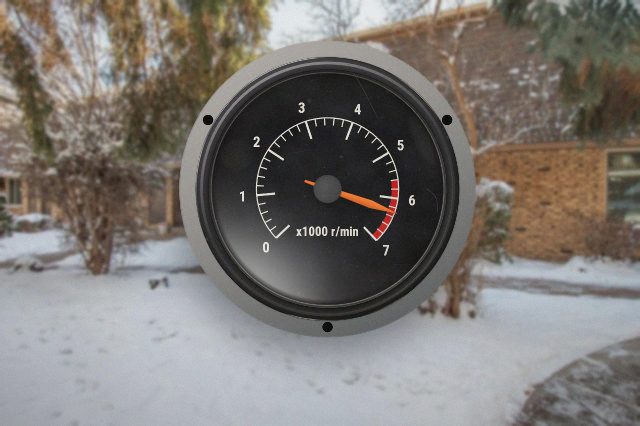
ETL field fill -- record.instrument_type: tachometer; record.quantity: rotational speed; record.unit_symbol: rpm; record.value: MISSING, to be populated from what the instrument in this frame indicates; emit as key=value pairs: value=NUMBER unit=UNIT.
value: value=6300 unit=rpm
